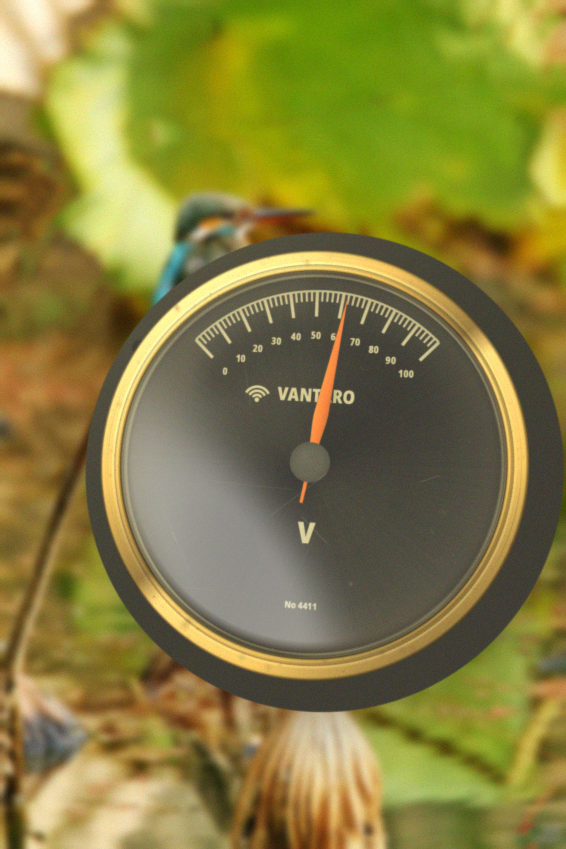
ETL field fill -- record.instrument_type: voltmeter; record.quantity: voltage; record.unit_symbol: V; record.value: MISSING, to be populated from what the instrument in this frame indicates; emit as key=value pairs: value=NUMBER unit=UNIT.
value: value=62 unit=V
